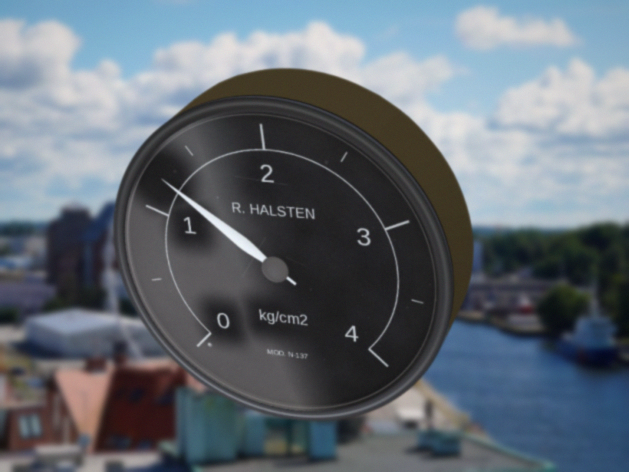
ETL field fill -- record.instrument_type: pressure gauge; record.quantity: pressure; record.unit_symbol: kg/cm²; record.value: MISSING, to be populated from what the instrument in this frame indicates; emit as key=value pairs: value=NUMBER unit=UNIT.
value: value=1.25 unit=kg/cm²
